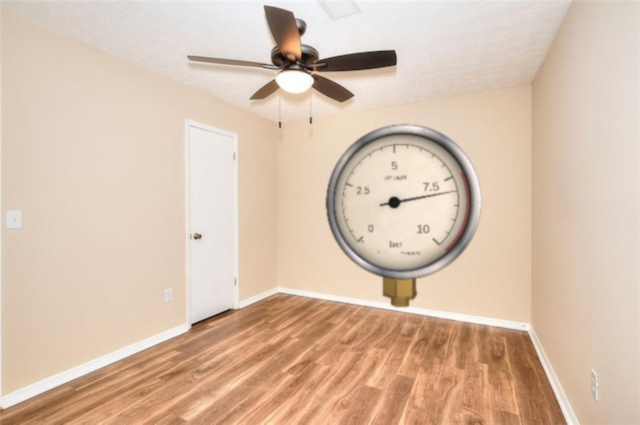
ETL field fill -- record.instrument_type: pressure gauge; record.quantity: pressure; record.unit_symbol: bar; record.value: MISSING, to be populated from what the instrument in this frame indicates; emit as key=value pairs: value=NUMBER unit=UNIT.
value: value=8 unit=bar
